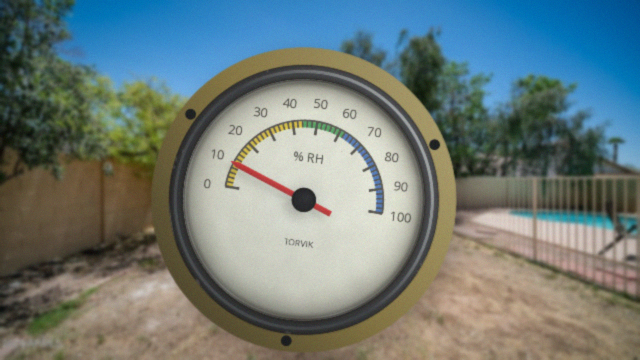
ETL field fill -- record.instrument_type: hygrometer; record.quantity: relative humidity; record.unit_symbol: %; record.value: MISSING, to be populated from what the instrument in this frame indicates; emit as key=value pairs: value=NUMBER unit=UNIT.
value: value=10 unit=%
